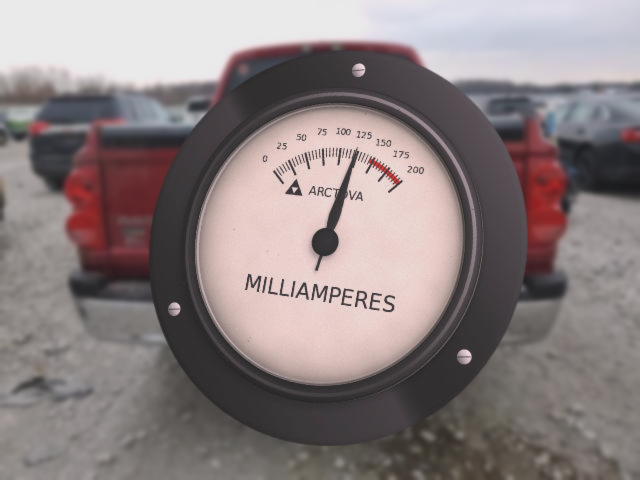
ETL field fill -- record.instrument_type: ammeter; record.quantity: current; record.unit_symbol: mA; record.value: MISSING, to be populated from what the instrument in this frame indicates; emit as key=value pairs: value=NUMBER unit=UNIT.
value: value=125 unit=mA
